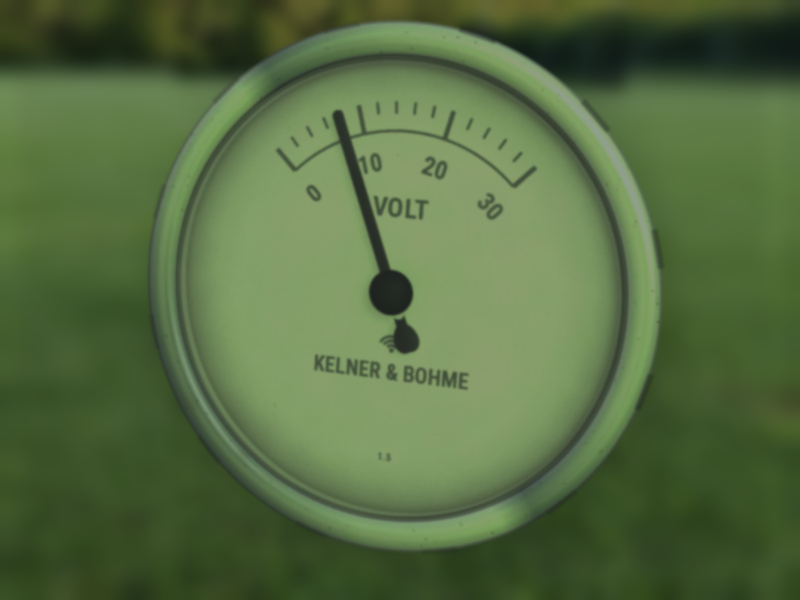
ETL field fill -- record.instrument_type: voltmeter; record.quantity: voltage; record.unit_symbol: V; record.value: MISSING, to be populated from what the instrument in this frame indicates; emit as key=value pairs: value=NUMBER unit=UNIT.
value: value=8 unit=V
